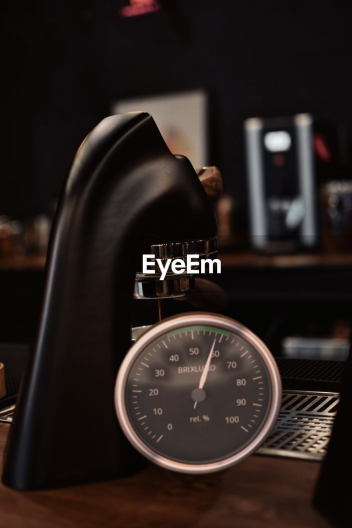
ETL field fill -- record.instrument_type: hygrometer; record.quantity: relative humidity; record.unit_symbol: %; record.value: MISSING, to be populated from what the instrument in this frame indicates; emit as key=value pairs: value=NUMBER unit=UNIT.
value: value=58 unit=%
